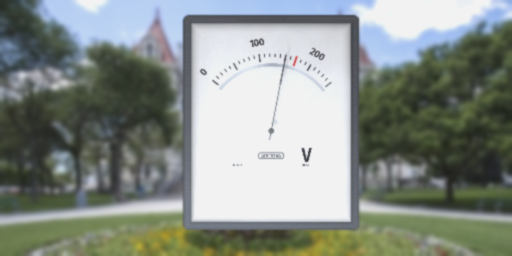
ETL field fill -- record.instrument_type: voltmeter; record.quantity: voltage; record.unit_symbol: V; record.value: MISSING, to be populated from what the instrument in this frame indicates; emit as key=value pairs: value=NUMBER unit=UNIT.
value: value=150 unit=V
